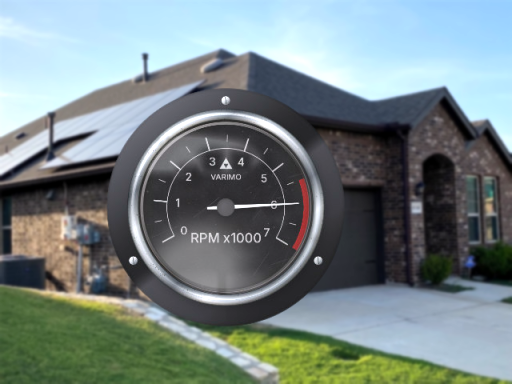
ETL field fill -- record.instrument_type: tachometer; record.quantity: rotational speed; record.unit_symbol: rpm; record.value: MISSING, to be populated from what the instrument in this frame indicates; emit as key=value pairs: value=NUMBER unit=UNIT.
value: value=6000 unit=rpm
